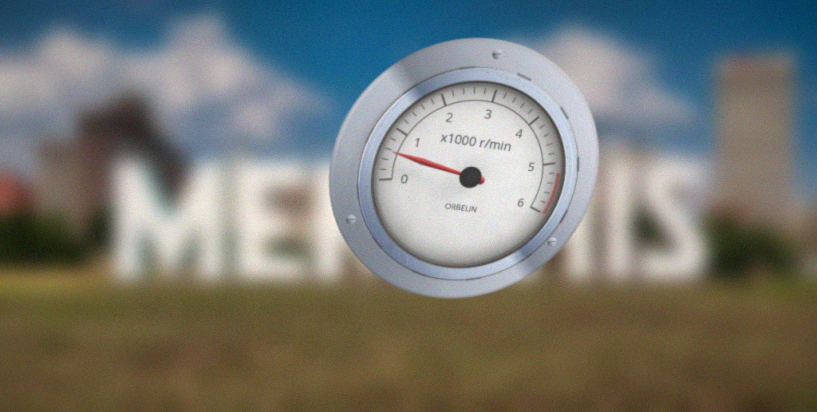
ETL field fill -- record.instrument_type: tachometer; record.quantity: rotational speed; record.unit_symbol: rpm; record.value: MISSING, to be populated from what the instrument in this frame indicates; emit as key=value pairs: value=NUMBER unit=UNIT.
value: value=600 unit=rpm
